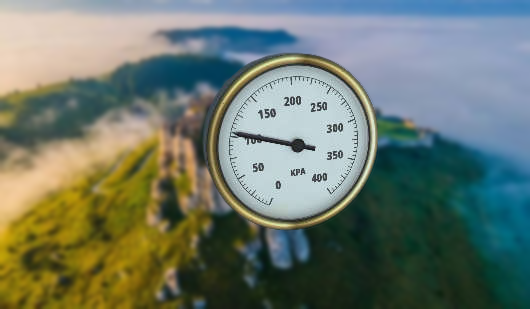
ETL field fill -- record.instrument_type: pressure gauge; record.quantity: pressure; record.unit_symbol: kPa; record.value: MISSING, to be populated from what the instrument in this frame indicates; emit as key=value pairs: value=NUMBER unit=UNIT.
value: value=105 unit=kPa
